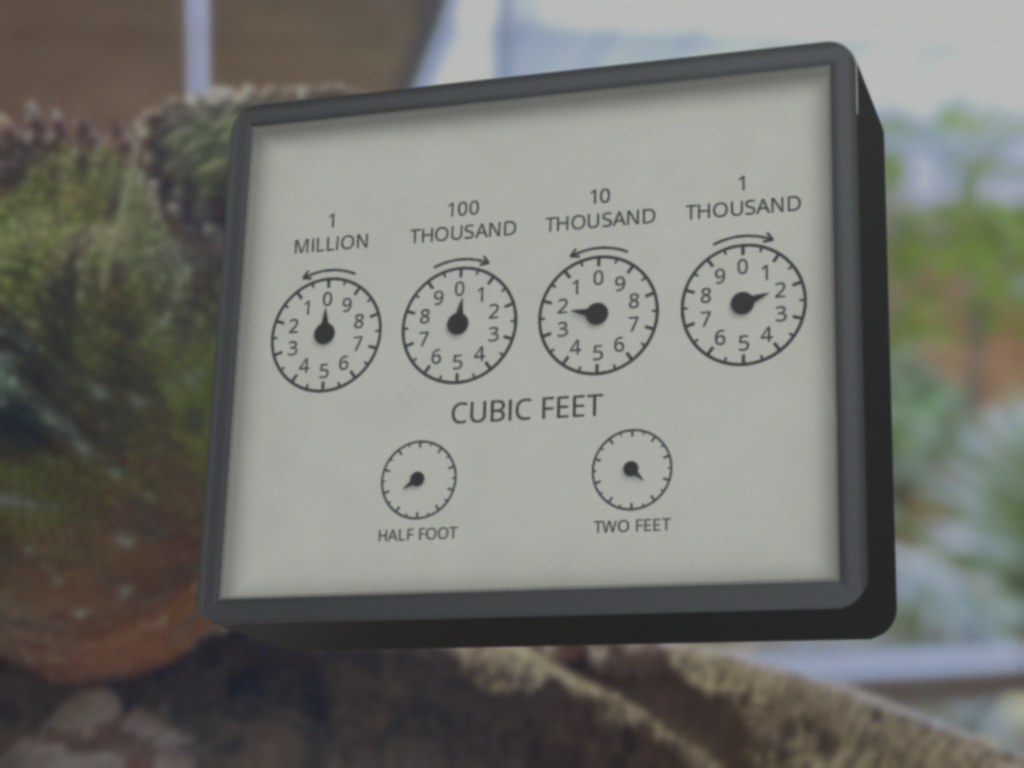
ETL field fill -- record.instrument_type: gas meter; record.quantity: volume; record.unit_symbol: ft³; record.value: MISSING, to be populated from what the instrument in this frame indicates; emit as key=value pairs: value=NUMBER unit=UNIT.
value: value=2200 unit=ft³
